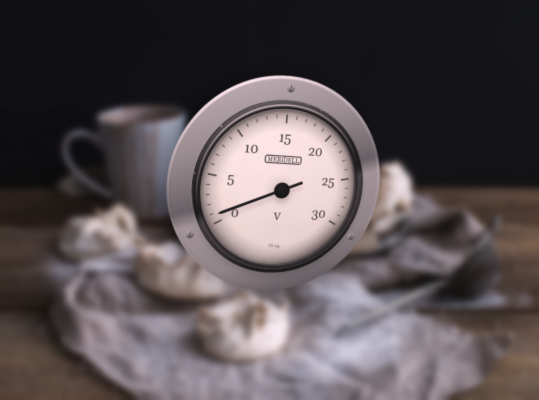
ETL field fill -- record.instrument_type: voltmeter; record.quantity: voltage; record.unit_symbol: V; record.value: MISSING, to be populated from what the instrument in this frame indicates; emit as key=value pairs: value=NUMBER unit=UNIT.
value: value=1 unit=V
